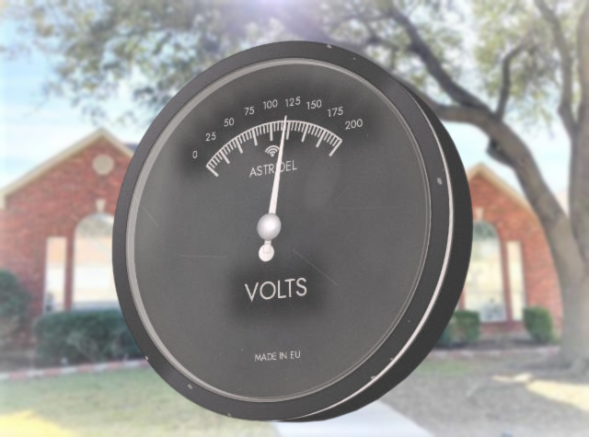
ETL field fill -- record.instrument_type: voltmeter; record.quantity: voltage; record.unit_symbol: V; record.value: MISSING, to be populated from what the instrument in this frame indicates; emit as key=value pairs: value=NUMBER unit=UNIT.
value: value=125 unit=V
